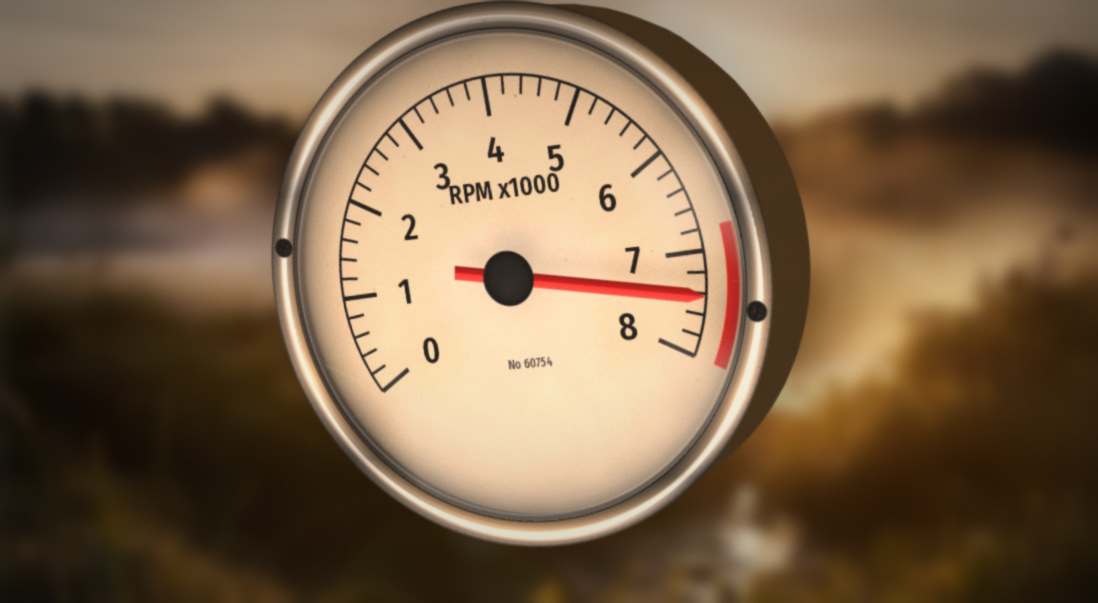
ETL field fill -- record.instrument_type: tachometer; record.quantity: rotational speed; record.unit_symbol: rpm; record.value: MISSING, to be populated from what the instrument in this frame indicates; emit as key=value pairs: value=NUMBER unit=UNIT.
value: value=7400 unit=rpm
